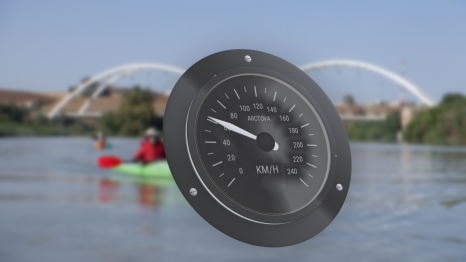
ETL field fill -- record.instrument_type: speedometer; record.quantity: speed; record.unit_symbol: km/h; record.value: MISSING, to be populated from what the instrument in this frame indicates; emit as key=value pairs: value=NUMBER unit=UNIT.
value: value=60 unit=km/h
